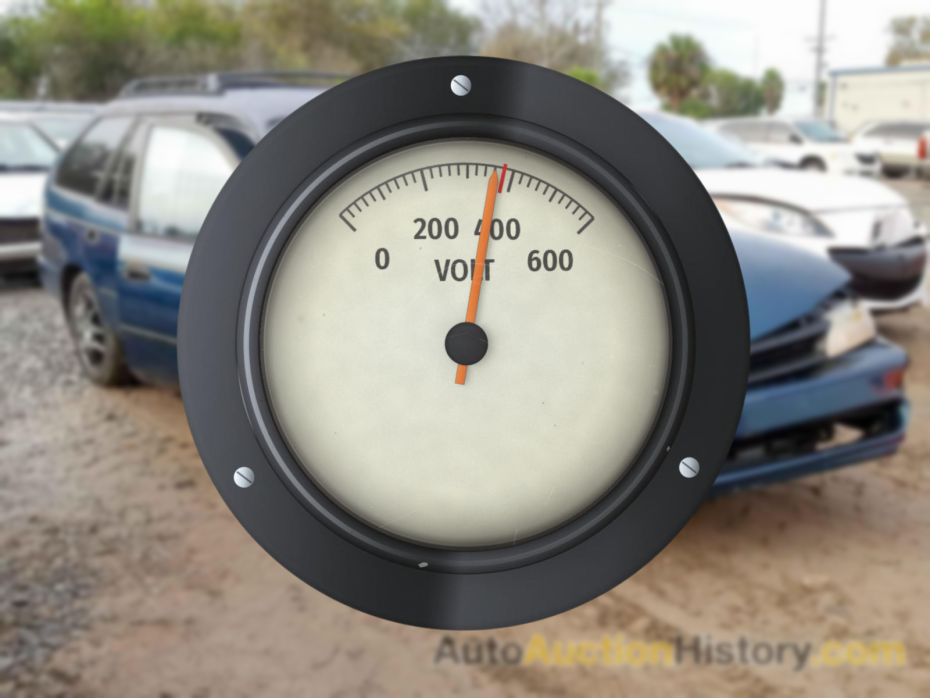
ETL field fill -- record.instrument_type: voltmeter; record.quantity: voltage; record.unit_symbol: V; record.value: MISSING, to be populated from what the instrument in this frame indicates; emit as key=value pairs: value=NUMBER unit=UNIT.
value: value=360 unit=V
